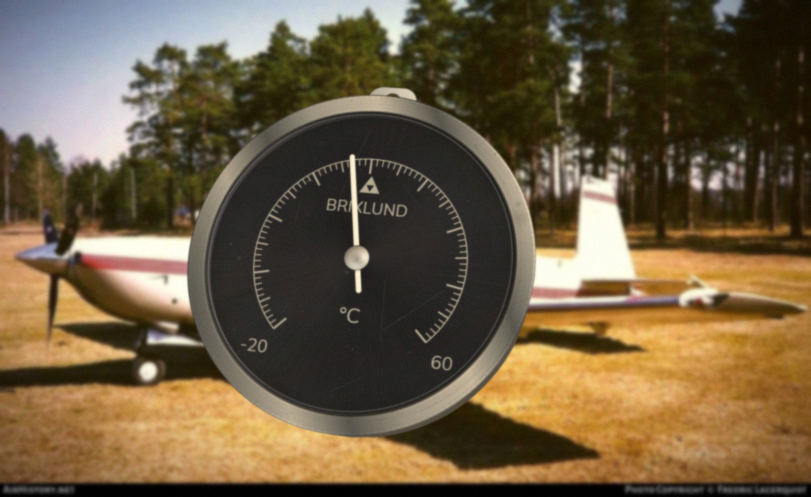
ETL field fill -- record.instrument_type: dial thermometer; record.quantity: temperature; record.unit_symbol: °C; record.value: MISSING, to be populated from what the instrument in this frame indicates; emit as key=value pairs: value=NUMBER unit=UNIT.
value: value=17 unit=°C
